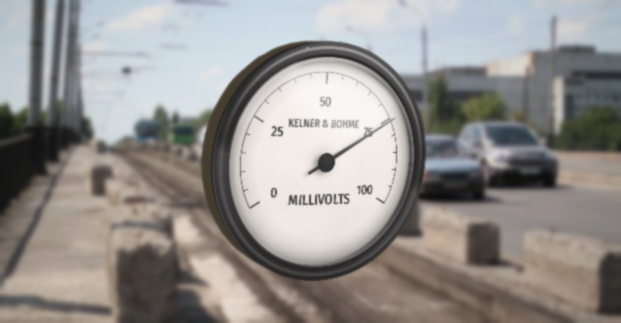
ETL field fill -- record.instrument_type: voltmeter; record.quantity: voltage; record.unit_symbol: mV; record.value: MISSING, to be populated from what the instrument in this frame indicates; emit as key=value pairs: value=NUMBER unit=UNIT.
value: value=75 unit=mV
